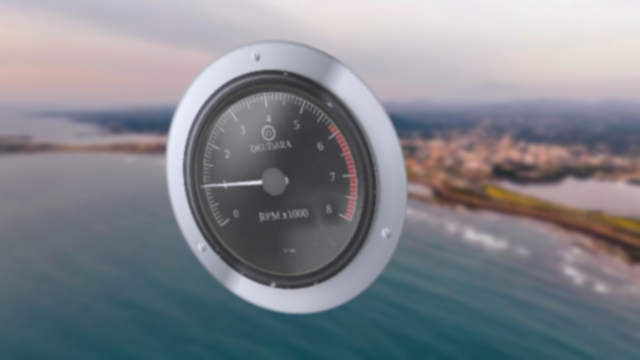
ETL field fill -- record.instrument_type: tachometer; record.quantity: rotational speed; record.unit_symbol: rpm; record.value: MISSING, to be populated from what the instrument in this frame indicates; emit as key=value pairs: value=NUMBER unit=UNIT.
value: value=1000 unit=rpm
